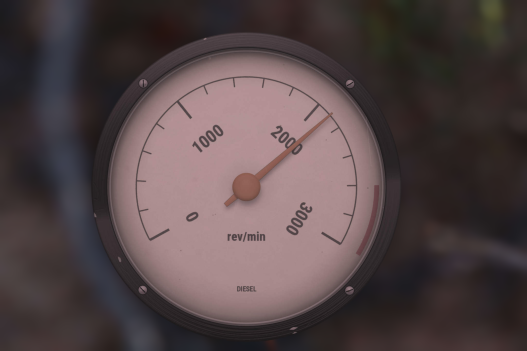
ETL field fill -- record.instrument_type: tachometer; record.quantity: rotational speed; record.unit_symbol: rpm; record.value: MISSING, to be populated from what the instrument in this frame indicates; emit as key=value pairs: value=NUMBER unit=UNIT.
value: value=2100 unit=rpm
